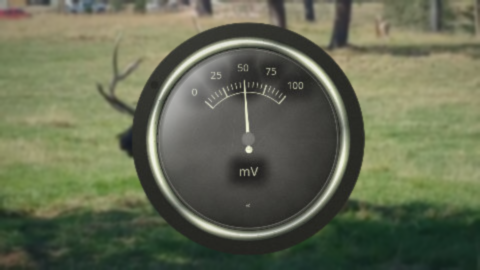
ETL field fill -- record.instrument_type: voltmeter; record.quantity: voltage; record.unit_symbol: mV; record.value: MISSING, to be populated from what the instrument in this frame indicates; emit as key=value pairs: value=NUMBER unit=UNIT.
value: value=50 unit=mV
